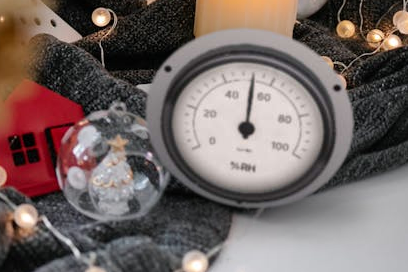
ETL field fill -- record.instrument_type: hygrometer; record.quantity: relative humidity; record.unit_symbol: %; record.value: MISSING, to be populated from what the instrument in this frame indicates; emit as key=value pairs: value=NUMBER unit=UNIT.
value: value=52 unit=%
